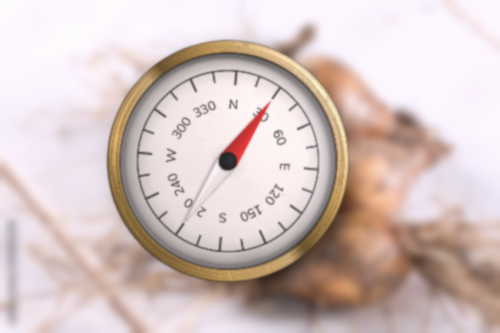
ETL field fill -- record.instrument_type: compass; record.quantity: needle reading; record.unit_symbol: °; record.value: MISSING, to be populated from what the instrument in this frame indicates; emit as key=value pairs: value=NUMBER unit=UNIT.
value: value=30 unit=°
